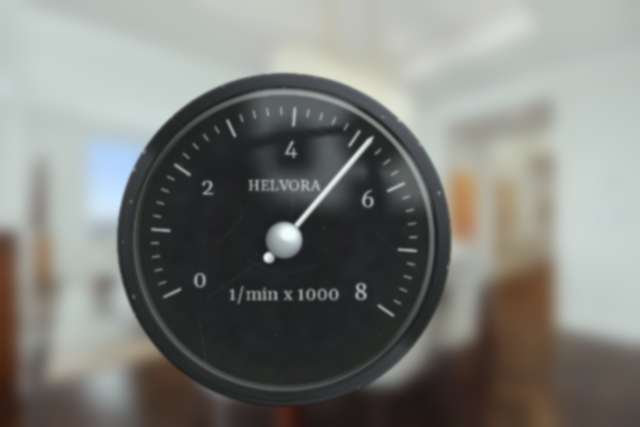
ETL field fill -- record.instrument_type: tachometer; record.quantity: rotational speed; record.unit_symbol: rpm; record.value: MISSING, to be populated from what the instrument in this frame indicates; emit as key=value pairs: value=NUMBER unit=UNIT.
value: value=5200 unit=rpm
